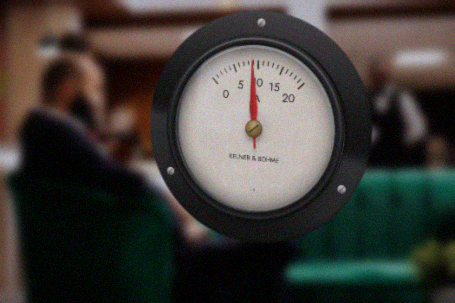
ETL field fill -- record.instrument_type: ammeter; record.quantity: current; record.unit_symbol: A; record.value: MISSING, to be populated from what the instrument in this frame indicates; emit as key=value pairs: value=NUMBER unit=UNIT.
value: value=9 unit=A
